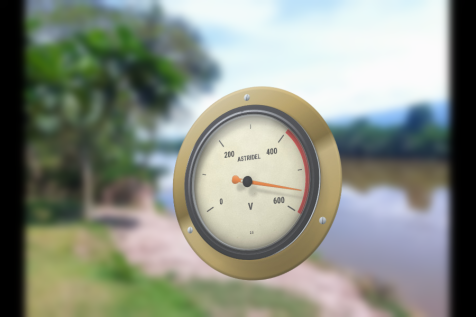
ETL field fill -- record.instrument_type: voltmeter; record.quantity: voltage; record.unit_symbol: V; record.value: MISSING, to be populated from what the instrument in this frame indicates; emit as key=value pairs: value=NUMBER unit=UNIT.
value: value=550 unit=V
